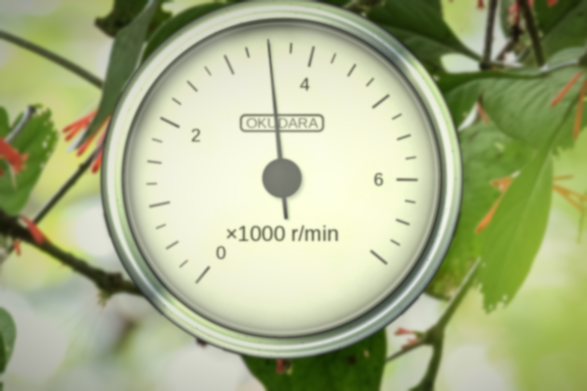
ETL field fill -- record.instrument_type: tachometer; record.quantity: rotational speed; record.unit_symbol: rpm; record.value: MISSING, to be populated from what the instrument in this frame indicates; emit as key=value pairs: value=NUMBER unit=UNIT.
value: value=3500 unit=rpm
